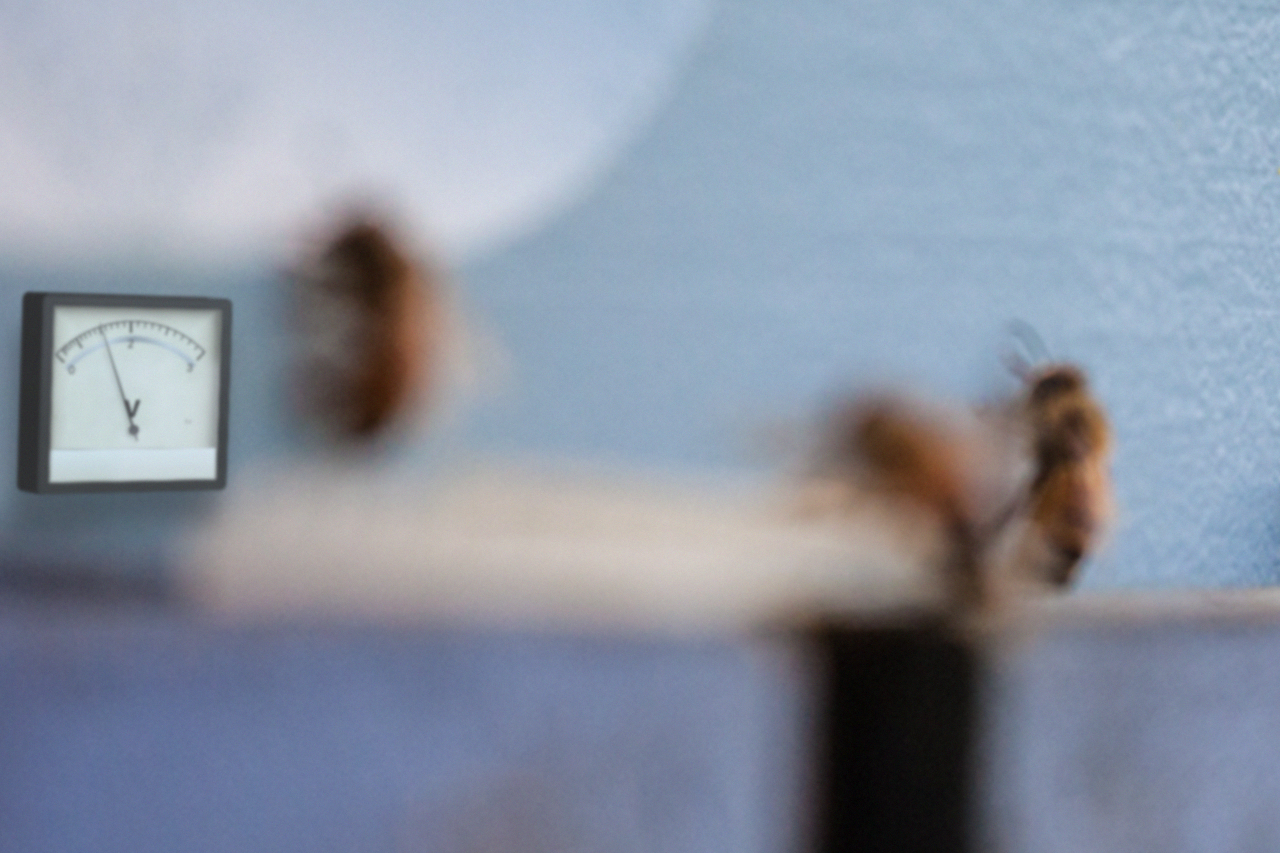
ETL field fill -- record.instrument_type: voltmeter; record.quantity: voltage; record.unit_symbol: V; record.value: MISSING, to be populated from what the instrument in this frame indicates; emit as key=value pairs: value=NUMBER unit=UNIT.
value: value=1.5 unit=V
